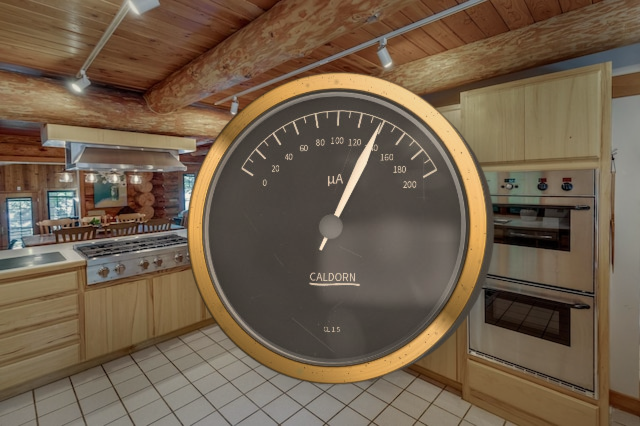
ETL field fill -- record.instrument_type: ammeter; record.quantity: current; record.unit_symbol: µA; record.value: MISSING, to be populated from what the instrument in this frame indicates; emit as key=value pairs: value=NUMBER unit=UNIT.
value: value=140 unit=µA
